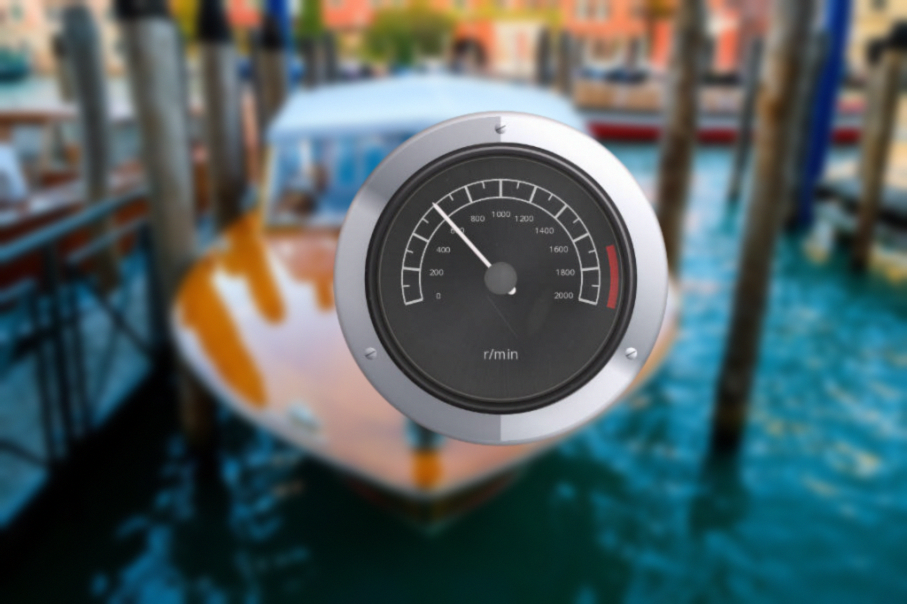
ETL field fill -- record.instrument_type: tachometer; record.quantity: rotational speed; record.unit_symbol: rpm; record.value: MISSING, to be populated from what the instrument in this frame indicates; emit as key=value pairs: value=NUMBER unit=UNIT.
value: value=600 unit=rpm
